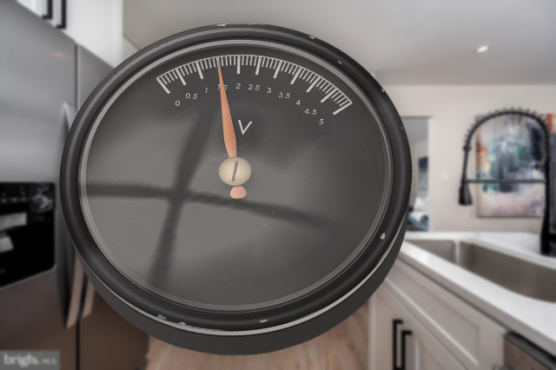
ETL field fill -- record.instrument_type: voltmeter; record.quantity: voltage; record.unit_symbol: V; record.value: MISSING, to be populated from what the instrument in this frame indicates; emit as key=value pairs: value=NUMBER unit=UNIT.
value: value=1.5 unit=V
